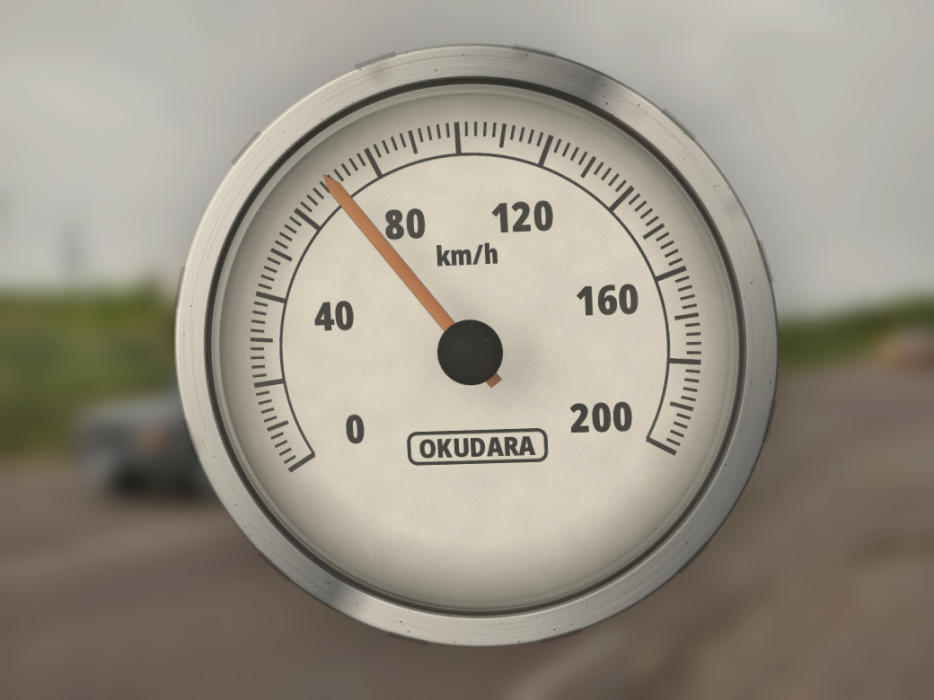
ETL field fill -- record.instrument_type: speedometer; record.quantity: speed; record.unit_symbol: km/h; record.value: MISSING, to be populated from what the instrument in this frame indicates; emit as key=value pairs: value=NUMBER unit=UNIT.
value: value=70 unit=km/h
